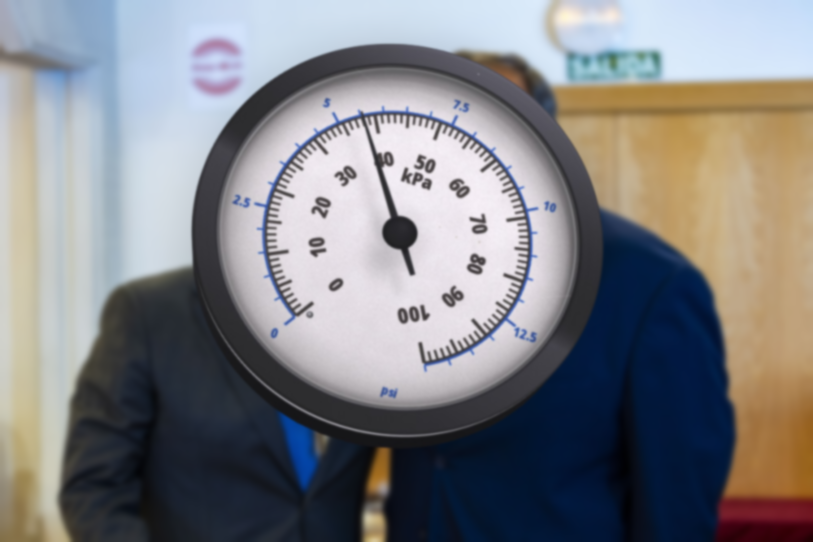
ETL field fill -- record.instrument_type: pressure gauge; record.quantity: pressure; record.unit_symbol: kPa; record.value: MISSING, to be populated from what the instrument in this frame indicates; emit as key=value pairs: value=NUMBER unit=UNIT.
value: value=38 unit=kPa
